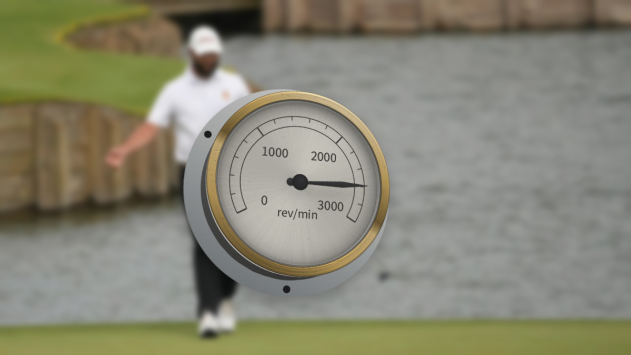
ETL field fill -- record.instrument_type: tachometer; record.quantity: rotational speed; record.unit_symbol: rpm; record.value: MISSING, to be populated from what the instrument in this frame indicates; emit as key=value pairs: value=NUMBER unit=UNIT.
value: value=2600 unit=rpm
